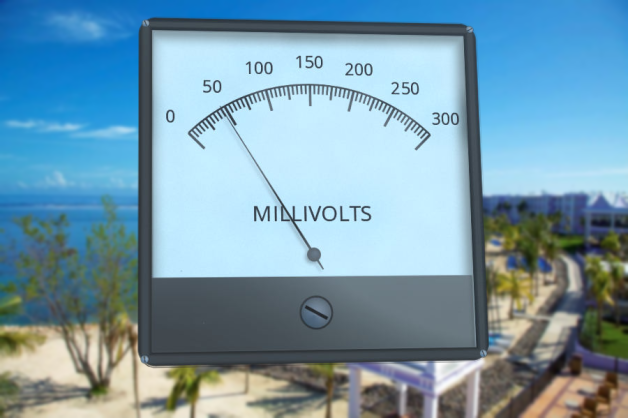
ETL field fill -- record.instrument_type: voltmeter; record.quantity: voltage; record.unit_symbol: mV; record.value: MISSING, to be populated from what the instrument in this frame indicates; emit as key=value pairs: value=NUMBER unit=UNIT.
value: value=45 unit=mV
